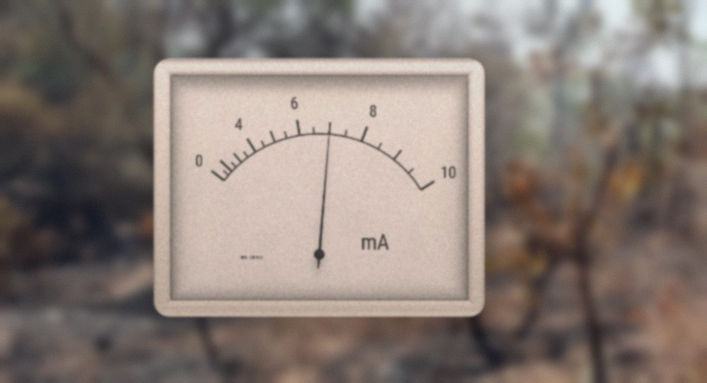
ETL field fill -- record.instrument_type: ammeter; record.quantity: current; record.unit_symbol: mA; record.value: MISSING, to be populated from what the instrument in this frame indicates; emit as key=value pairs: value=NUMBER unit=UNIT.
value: value=7 unit=mA
